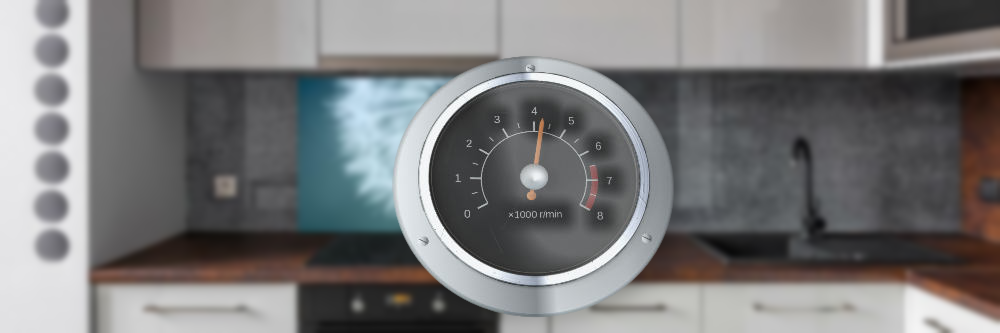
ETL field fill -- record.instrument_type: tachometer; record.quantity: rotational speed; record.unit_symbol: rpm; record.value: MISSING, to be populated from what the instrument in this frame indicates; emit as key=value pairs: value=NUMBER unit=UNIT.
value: value=4250 unit=rpm
